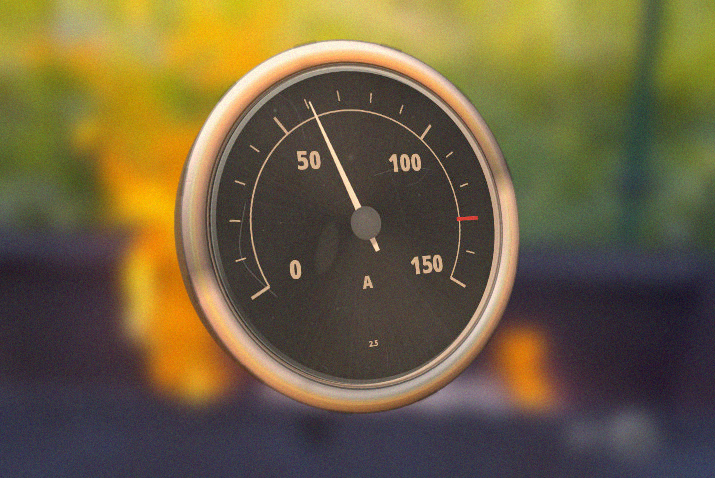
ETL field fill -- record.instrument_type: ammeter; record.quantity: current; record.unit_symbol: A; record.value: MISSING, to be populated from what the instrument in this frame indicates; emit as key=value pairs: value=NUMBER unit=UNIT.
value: value=60 unit=A
